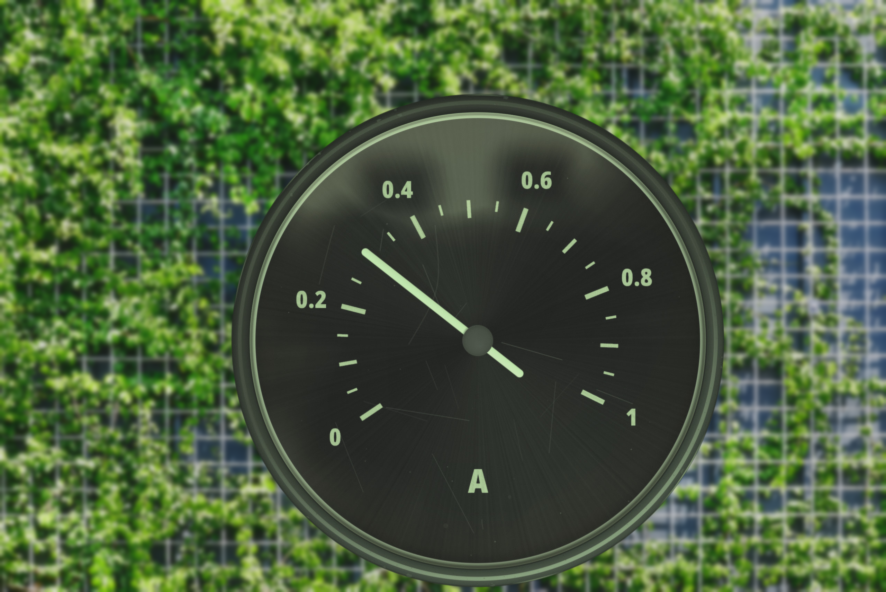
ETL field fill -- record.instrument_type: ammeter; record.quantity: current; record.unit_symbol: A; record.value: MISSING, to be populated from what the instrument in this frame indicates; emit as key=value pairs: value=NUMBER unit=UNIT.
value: value=0.3 unit=A
